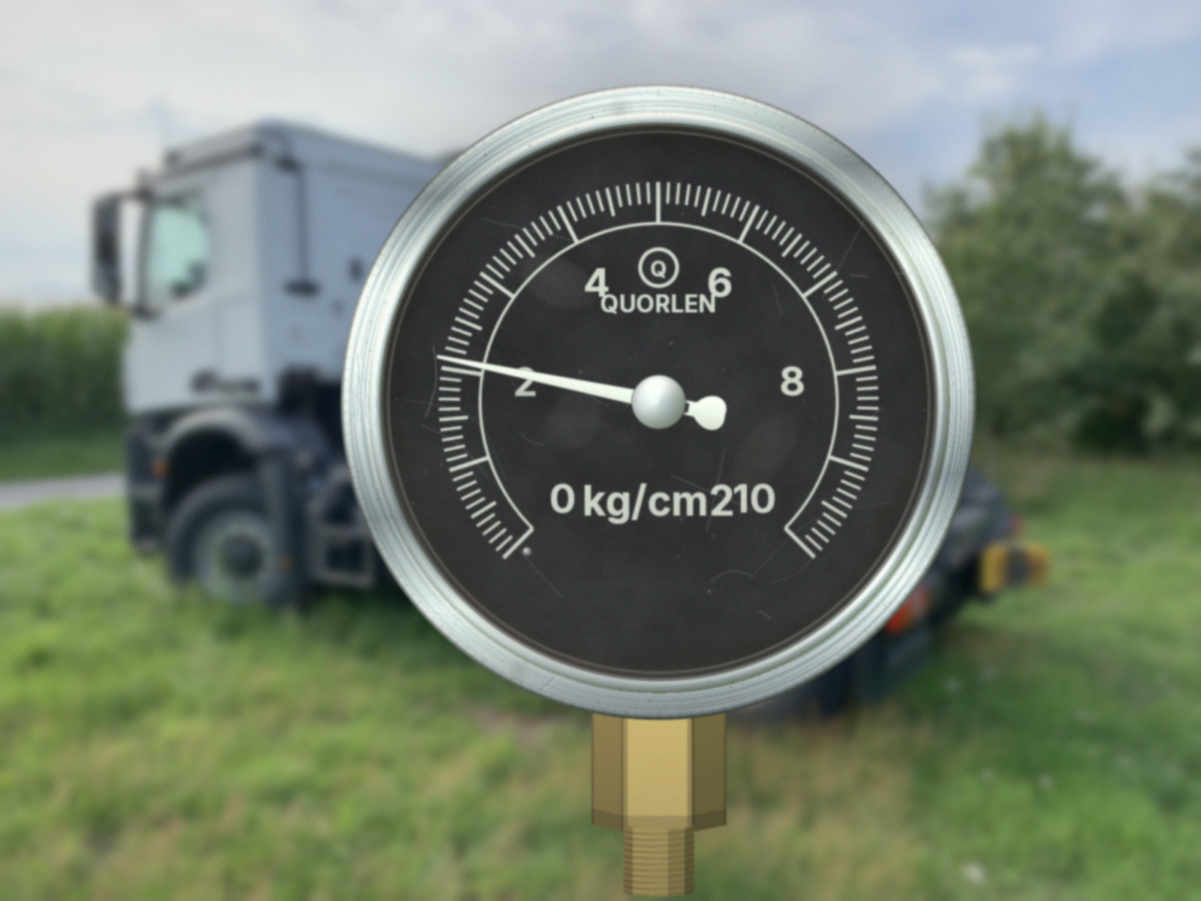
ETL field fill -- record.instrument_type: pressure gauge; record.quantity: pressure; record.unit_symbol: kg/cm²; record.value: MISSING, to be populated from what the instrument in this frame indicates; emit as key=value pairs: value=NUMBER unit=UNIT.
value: value=2.1 unit=kg/cm²
